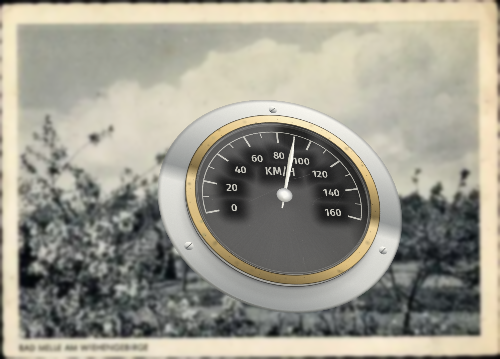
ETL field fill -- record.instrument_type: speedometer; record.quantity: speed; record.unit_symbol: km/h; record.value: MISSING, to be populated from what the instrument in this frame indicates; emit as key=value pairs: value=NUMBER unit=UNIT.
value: value=90 unit=km/h
